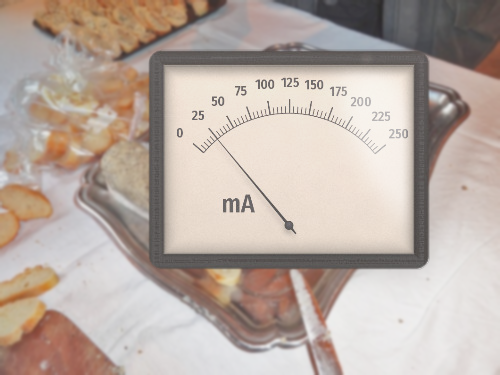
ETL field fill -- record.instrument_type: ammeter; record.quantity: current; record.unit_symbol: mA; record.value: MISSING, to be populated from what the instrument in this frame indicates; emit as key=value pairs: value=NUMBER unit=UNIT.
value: value=25 unit=mA
